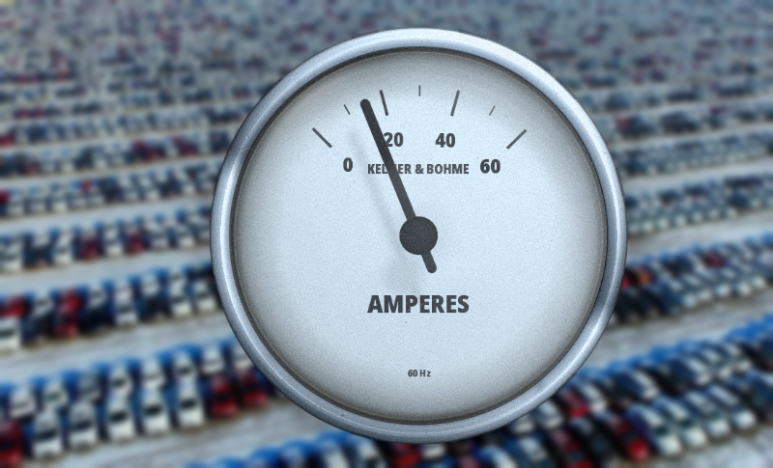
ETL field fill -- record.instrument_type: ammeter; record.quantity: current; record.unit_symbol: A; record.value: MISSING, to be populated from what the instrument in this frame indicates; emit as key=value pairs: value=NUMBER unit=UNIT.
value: value=15 unit=A
